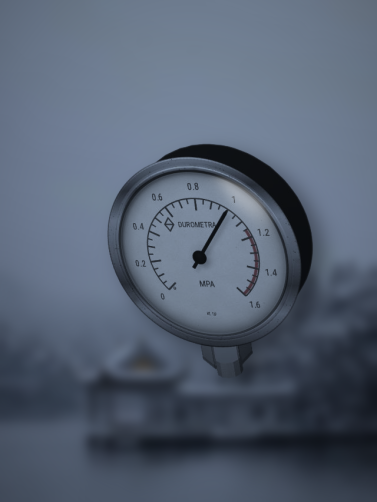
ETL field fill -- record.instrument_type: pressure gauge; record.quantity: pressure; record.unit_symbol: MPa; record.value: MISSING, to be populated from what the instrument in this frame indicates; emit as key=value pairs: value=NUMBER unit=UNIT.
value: value=1 unit=MPa
